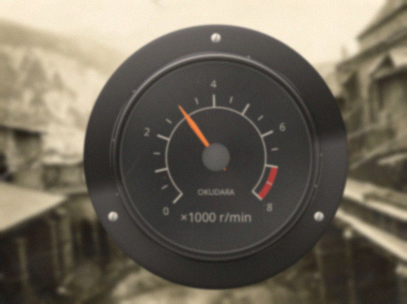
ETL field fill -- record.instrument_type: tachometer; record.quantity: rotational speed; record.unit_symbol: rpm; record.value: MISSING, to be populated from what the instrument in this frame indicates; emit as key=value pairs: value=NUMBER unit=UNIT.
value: value=3000 unit=rpm
